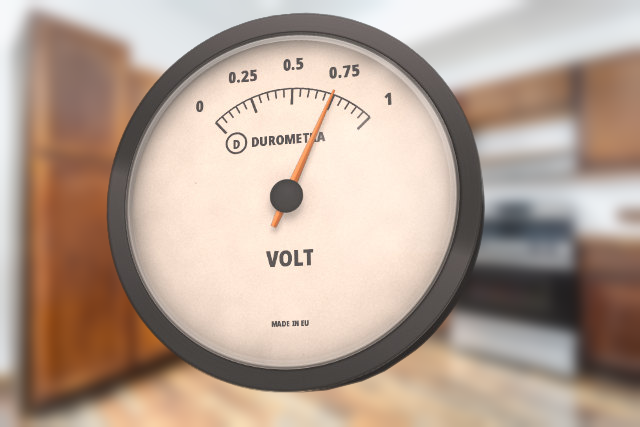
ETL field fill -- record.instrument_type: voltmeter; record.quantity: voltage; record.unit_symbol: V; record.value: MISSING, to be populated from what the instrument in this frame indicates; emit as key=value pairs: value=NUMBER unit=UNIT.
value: value=0.75 unit=V
